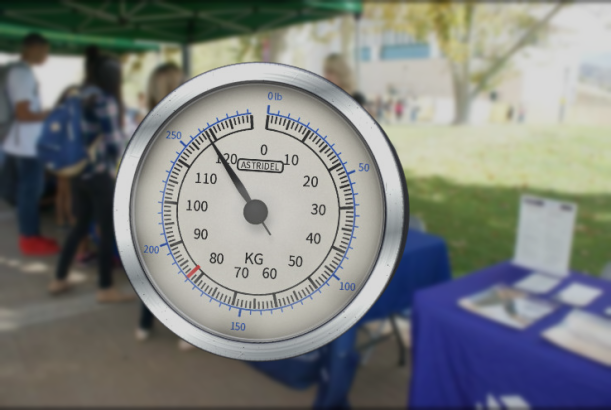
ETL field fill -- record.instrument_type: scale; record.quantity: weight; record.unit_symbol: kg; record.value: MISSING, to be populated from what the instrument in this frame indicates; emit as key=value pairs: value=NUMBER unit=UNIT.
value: value=119 unit=kg
